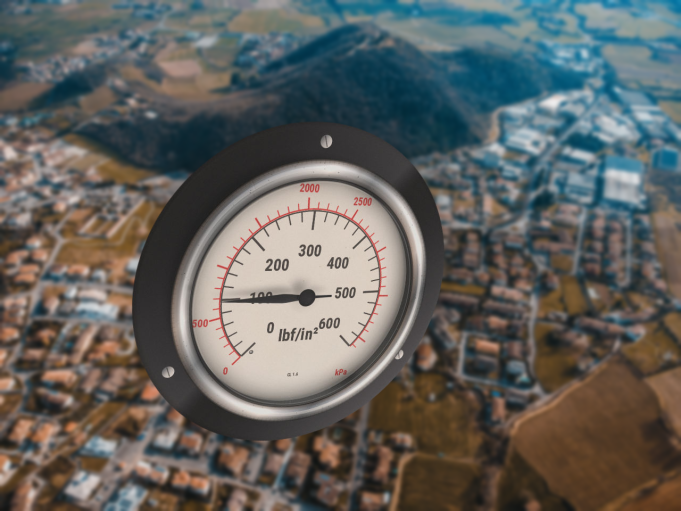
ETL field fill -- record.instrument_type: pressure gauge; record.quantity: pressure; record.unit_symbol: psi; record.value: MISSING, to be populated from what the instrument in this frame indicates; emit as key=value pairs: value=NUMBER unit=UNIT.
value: value=100 unit=psi
